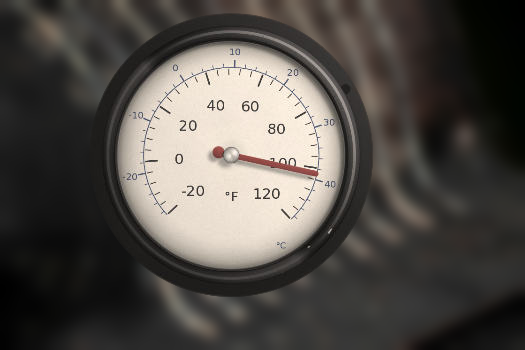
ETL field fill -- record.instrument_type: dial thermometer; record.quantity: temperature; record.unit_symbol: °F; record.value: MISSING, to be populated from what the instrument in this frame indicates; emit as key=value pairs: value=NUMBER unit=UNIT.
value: value=102 unit=°F
